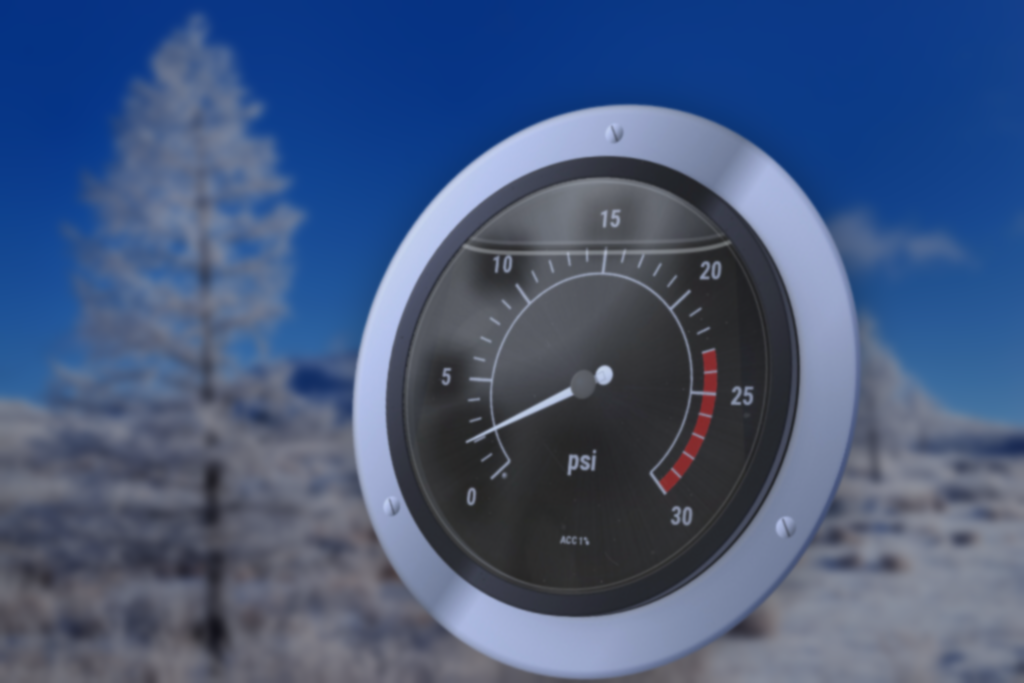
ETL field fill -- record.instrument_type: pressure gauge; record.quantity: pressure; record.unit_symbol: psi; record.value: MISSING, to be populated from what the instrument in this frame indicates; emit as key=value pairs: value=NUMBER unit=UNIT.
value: value=2 unit=psi
